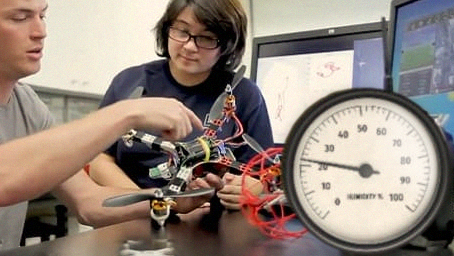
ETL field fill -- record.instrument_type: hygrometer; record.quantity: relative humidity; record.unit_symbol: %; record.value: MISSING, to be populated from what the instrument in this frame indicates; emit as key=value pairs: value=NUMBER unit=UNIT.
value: value=22 unit=%
